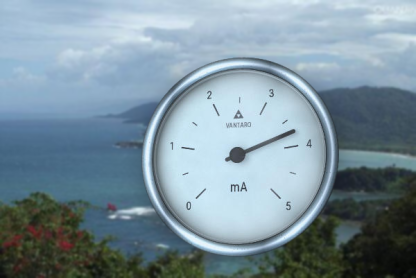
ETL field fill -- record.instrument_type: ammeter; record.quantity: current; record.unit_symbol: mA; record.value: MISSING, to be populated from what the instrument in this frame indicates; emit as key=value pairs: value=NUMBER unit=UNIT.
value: value=3.75 unit=mA
